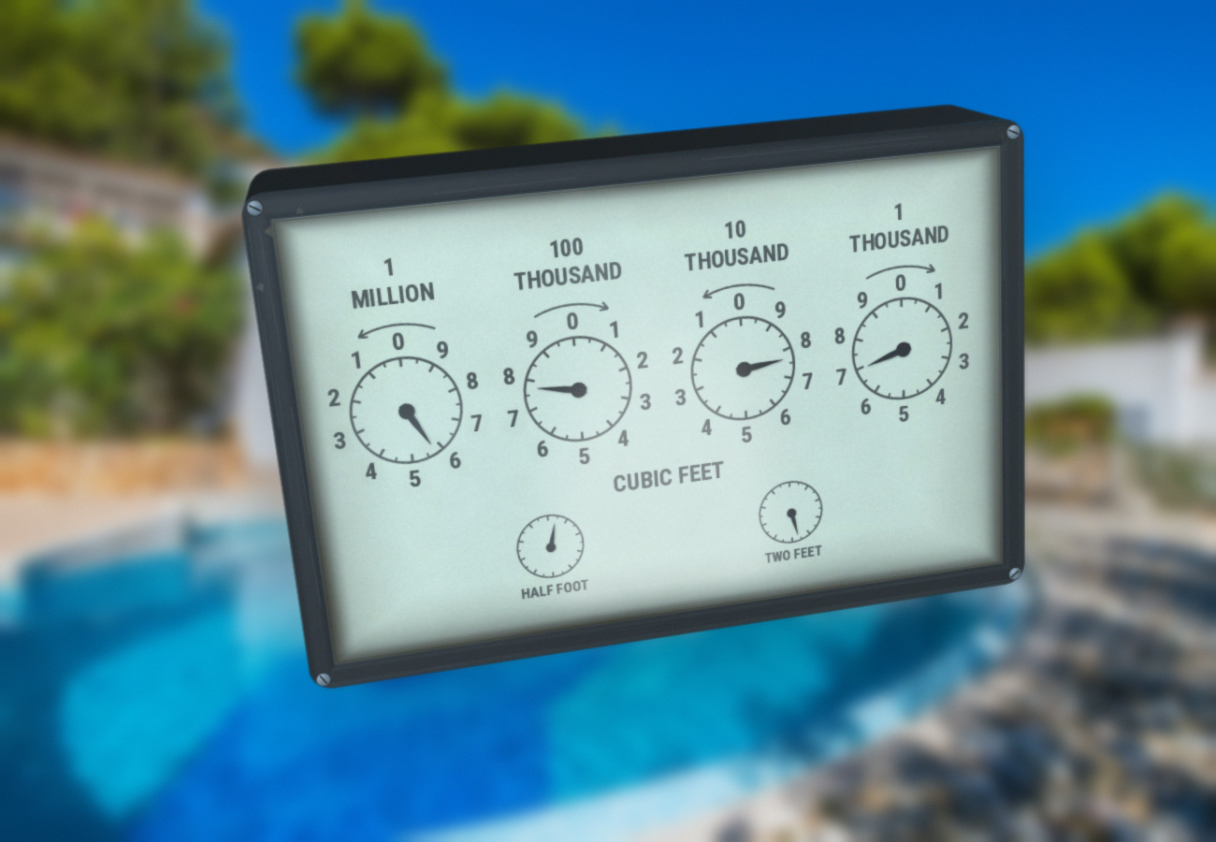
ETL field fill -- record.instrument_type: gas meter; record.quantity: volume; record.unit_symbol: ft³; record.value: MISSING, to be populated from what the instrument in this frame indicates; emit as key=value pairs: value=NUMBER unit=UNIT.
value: value=577700 unit=ft³
